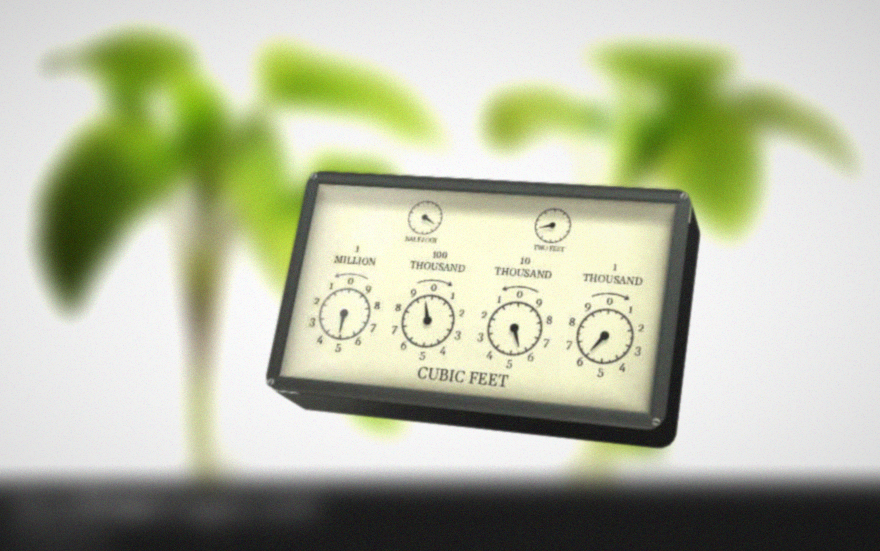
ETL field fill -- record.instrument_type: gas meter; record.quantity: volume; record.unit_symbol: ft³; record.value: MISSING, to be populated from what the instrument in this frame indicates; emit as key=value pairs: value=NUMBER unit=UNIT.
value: value=495600 unit=ft³
